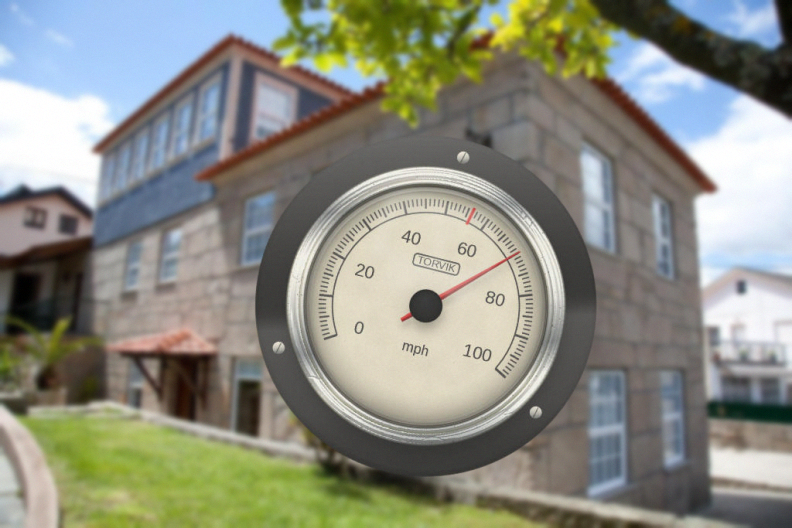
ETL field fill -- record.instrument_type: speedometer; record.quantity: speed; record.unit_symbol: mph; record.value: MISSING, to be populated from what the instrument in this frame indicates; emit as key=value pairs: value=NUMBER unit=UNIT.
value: value=70 unit=mph
